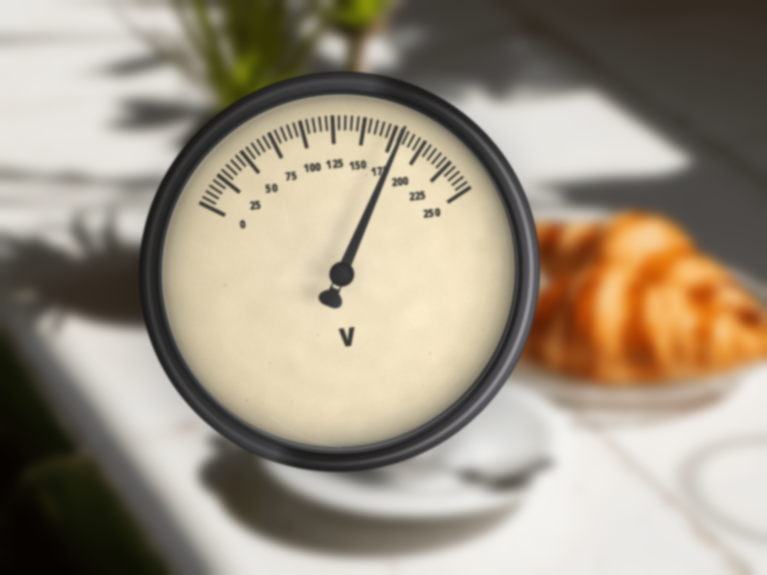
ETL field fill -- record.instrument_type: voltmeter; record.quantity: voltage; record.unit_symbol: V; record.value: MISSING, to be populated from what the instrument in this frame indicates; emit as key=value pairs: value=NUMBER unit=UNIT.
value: value=180 unit=V
